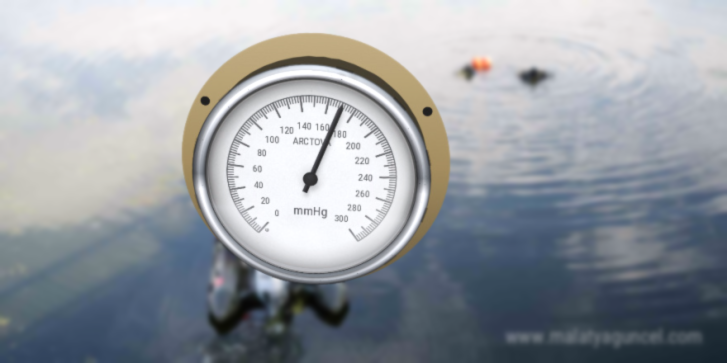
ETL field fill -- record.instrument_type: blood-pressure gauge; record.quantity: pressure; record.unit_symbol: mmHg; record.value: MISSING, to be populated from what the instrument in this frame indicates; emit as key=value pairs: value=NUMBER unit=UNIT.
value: value=170 unit=mmHg
